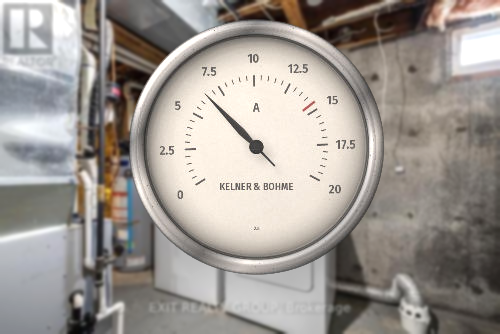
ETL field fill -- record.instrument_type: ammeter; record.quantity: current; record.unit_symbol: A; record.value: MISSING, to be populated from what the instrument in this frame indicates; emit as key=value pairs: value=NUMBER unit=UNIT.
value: value=6.5 unit=A
